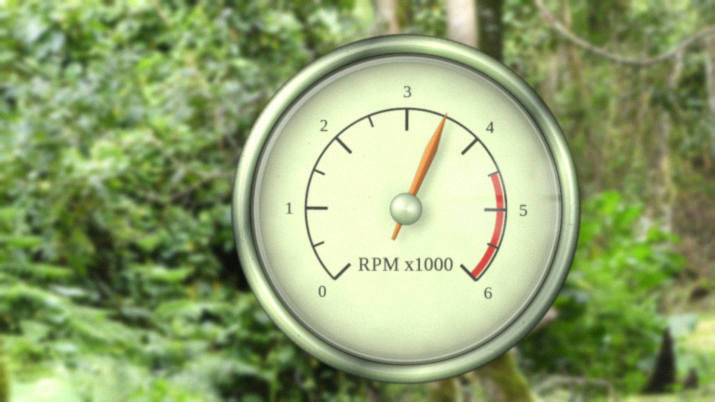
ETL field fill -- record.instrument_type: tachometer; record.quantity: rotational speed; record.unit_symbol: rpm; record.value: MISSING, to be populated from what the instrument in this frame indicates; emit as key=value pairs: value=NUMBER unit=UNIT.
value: value=3500 unit=rpm
